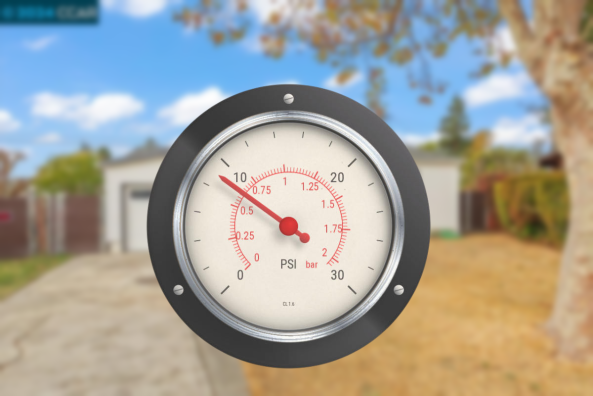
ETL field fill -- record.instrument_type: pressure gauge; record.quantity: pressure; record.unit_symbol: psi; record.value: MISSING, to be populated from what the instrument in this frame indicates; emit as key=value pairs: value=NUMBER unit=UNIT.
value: value=9 unit=psi
